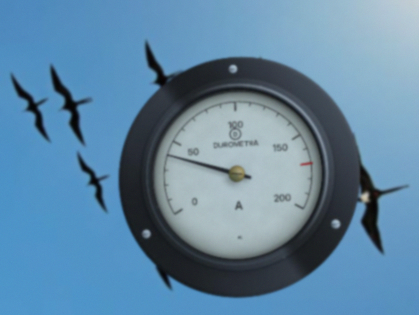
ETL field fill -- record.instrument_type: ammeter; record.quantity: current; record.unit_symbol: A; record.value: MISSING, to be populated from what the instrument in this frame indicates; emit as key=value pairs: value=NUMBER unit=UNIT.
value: value=40 unit=A
